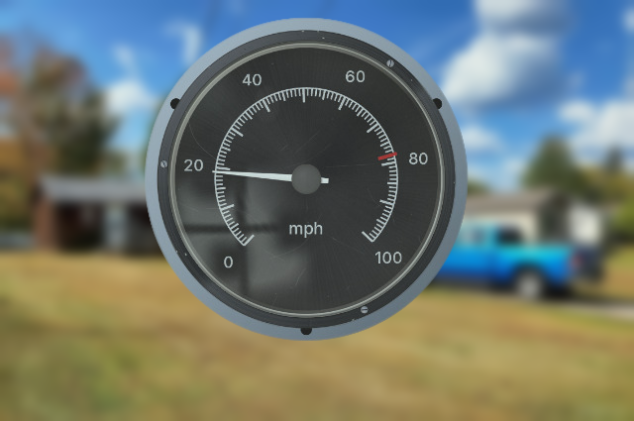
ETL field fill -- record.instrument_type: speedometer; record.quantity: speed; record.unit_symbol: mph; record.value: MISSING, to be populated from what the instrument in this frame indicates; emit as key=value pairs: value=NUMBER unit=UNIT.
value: value=19 unit=mph
